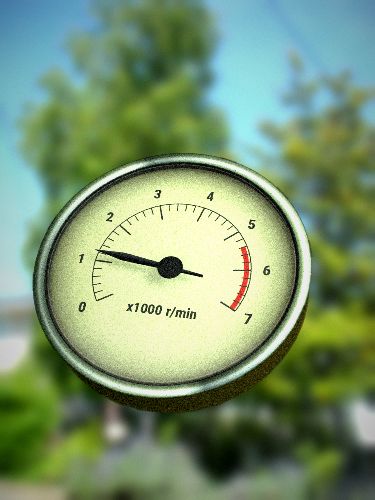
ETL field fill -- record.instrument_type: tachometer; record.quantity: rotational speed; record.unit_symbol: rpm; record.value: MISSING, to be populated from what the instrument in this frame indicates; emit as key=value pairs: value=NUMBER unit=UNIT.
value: value=1200 unit=rpm
